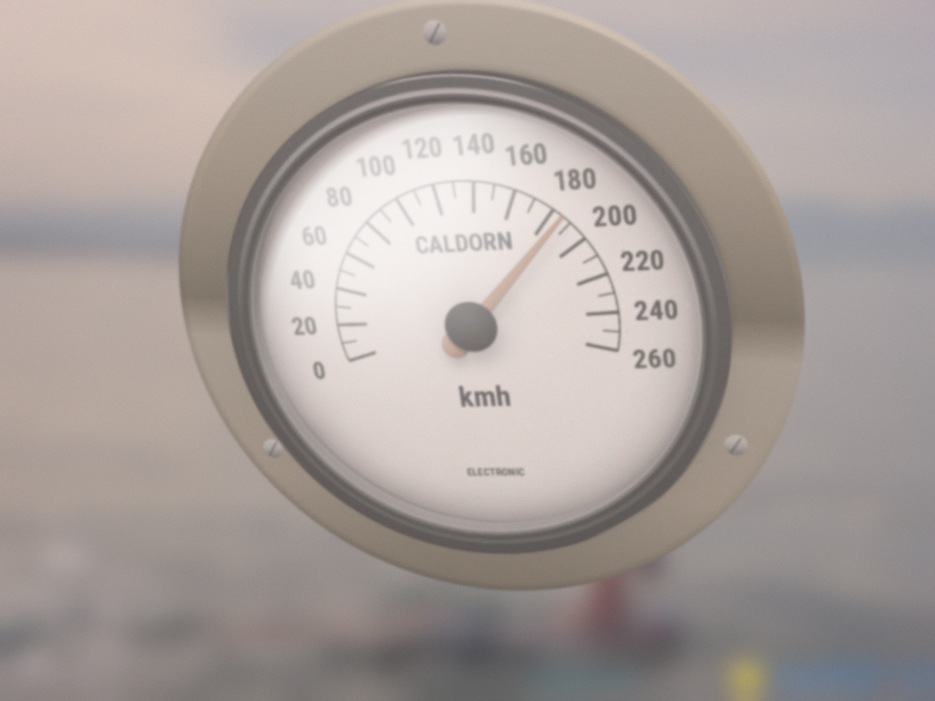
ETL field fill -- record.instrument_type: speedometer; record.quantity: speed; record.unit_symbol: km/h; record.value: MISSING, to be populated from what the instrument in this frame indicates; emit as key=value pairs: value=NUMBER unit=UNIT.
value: value=185 unit=km/h
